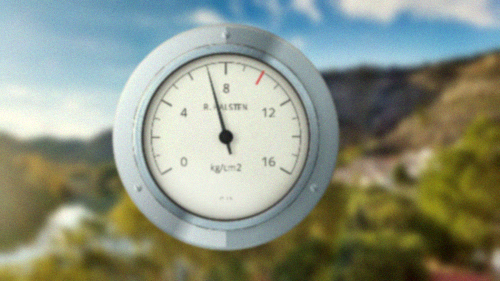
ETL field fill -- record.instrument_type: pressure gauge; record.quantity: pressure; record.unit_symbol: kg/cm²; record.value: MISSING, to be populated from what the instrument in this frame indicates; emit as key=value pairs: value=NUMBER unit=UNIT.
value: value=7 unit=kg/cm²
